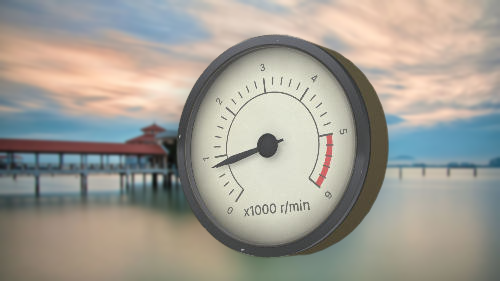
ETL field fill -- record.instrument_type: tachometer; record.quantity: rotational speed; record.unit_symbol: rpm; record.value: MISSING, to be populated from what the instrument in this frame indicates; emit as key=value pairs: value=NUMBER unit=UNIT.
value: value=800 unit=rpm
